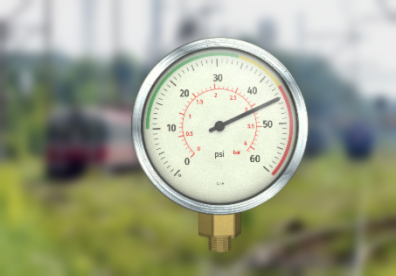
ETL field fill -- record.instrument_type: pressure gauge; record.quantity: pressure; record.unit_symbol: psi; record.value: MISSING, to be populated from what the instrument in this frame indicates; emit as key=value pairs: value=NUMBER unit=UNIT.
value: value=45 unit=psi
